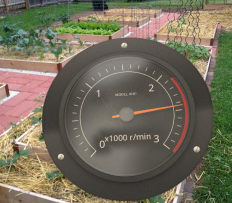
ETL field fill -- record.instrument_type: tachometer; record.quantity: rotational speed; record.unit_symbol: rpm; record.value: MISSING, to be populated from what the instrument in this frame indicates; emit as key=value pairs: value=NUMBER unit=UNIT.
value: value=2450 unit=rpm
